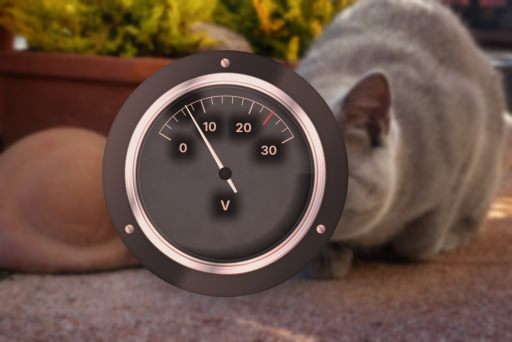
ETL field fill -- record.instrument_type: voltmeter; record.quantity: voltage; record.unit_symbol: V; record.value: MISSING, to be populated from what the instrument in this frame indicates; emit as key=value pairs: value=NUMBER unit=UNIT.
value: value=7 unit=V
